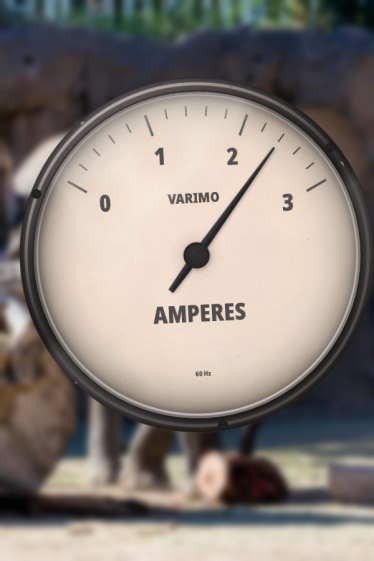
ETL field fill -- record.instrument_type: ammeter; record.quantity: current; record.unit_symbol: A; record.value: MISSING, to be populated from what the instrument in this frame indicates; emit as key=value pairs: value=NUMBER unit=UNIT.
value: value=2.4 unit=A
